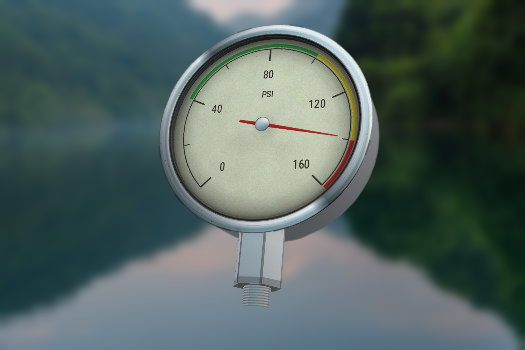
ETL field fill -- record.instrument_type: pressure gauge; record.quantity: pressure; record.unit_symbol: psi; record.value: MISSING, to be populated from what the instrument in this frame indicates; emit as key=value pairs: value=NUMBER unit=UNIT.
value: value=140 unit=psi
